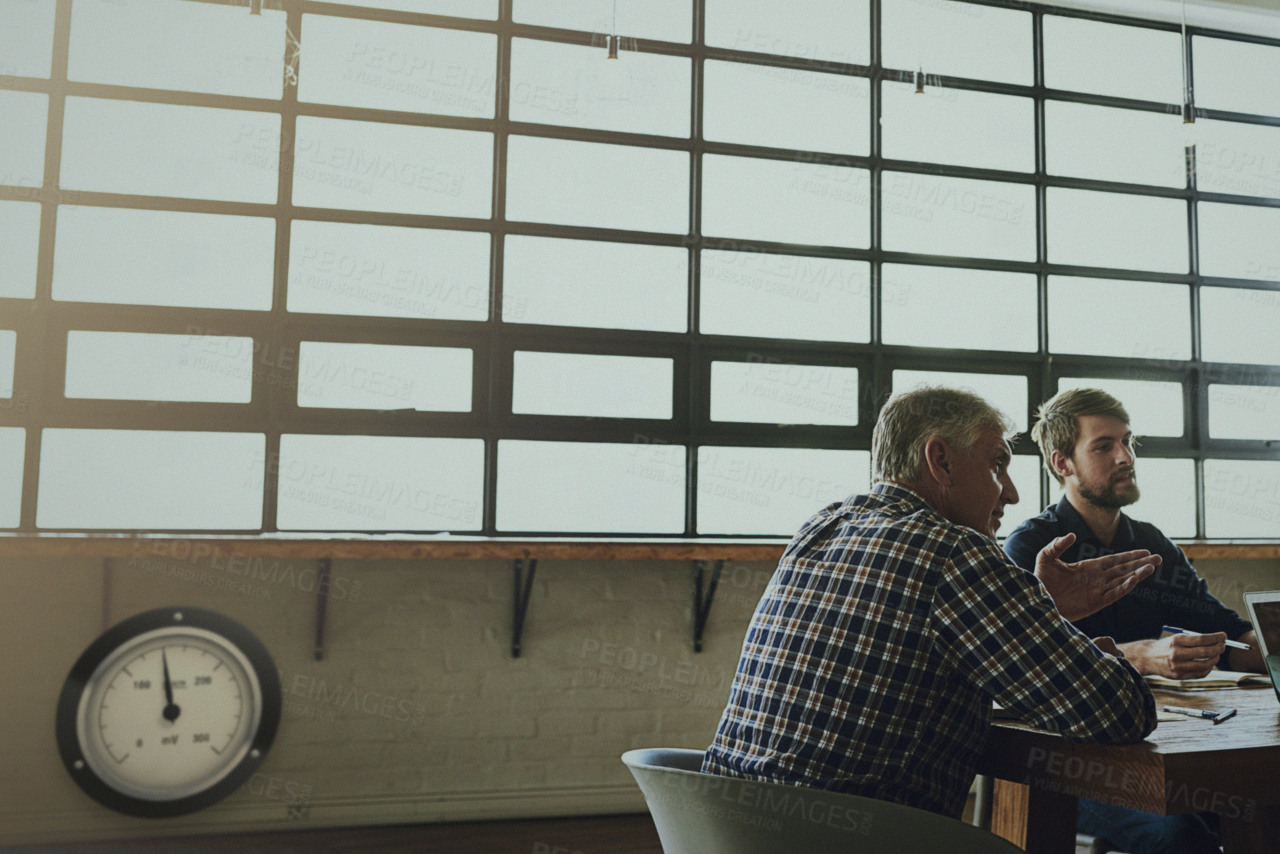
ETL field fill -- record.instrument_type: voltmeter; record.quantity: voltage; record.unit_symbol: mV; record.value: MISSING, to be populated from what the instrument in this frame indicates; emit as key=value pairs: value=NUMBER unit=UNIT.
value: value=140 unit=mV
